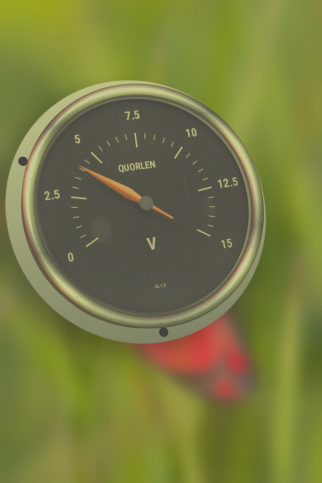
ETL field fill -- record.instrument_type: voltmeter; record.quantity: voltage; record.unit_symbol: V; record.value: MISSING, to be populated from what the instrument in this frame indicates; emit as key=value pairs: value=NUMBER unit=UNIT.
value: value=4 unit=V
